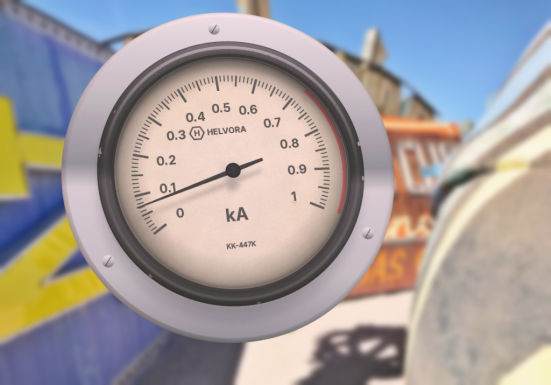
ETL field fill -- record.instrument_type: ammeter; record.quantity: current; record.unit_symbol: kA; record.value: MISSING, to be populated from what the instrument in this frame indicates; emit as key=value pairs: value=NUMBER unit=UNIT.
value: value=0.07 unit=kA
